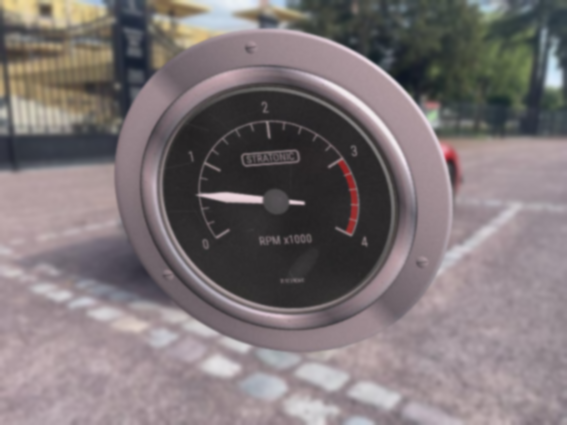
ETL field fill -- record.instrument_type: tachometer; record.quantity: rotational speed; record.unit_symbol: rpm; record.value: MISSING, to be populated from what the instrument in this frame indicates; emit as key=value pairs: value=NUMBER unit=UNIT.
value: value=600 unit=rpm
